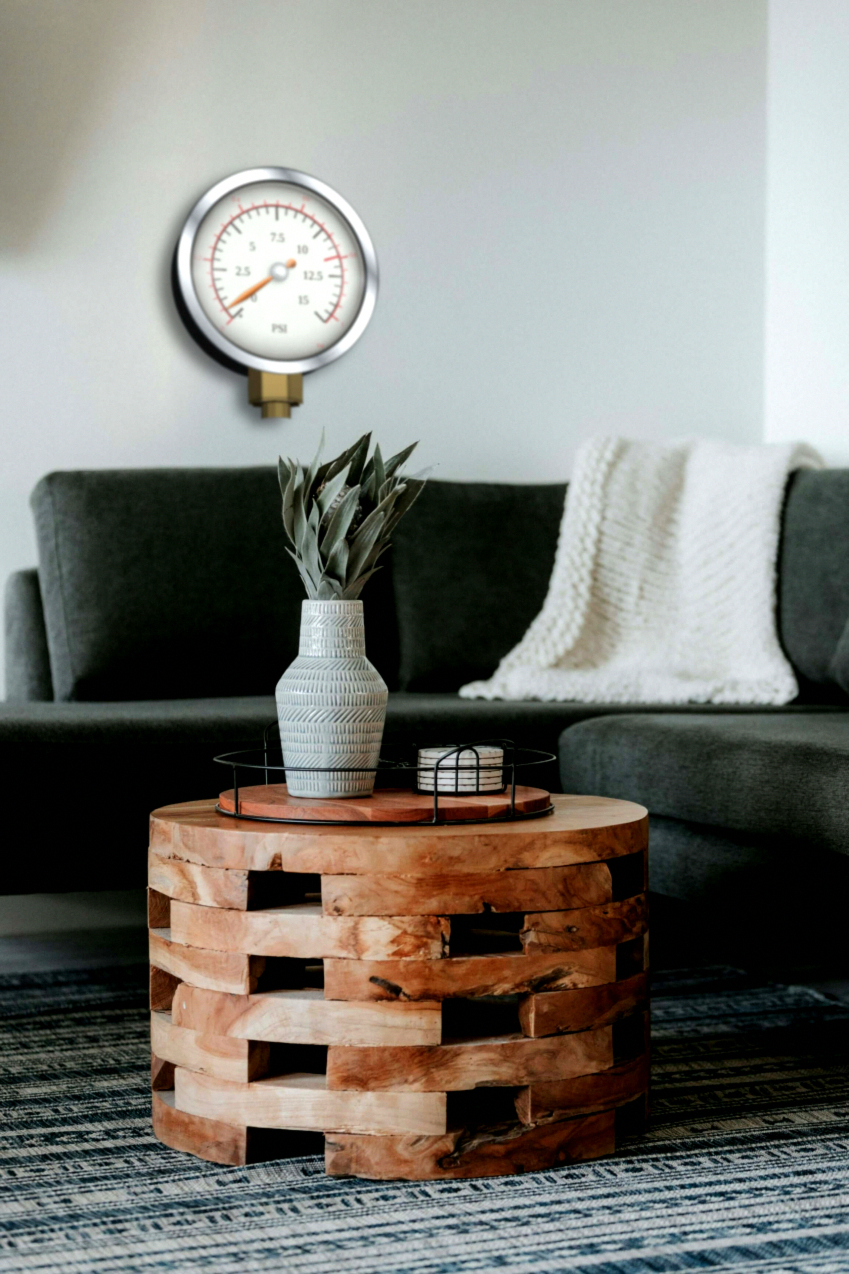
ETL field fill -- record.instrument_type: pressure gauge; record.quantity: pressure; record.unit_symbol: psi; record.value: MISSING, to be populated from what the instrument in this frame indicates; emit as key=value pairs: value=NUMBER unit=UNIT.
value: value=0.5 unit=psi
